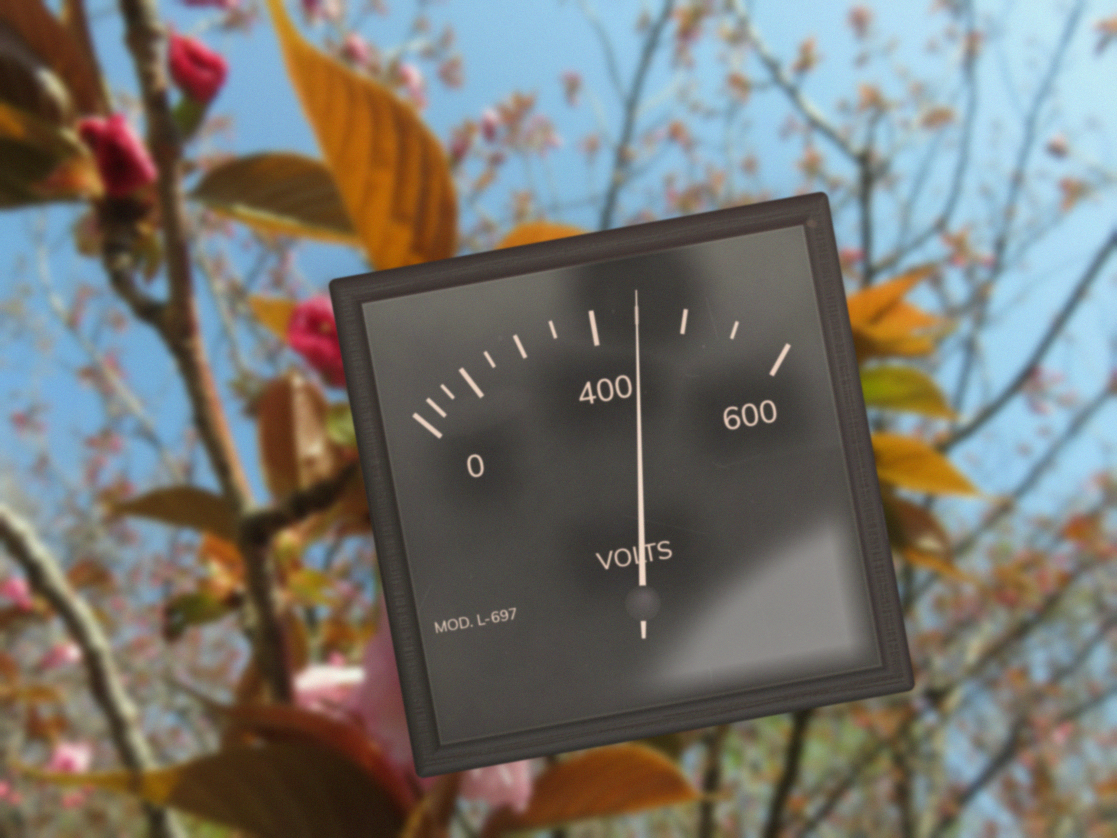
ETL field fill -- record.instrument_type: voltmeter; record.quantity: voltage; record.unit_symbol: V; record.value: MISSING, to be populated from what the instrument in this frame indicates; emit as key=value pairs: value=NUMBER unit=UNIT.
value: value=450 unit=V
